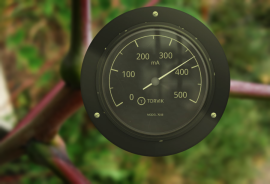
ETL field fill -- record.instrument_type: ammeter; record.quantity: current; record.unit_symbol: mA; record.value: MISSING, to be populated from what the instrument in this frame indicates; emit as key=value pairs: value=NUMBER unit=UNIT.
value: value=375 unit=mA
